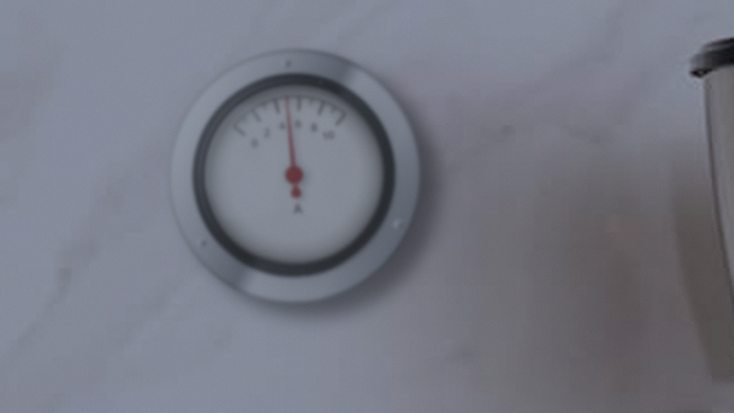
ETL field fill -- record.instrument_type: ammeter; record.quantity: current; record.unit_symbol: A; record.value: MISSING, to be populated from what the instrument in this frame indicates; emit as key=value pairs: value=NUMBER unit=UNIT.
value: value=5 unit=A
